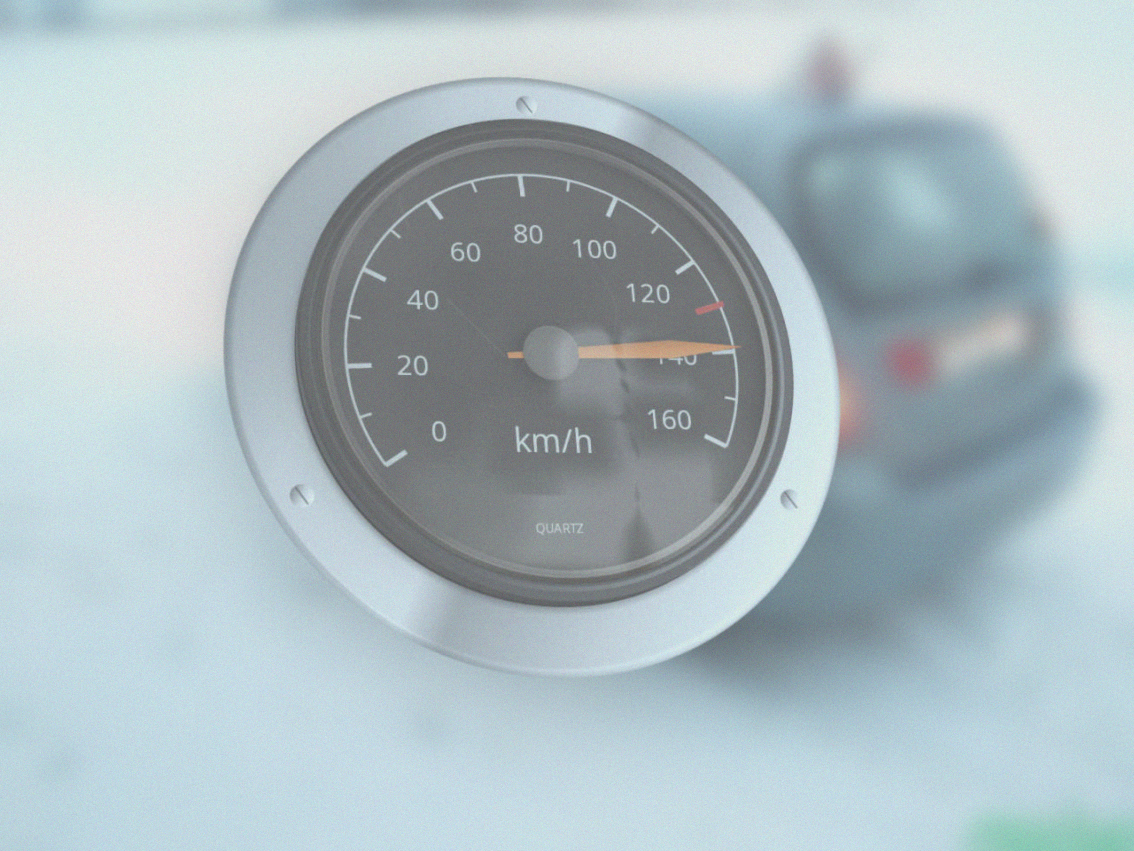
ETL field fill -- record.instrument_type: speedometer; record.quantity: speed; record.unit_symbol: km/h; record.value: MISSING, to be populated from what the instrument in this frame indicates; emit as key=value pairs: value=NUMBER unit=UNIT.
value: value=140 unit=km/h
